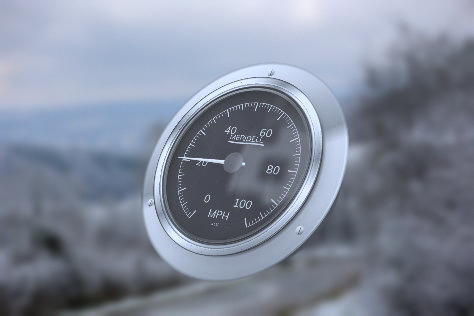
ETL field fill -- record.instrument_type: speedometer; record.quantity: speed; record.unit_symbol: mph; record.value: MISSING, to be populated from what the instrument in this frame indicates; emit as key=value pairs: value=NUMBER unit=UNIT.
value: value=20 unit=mph
